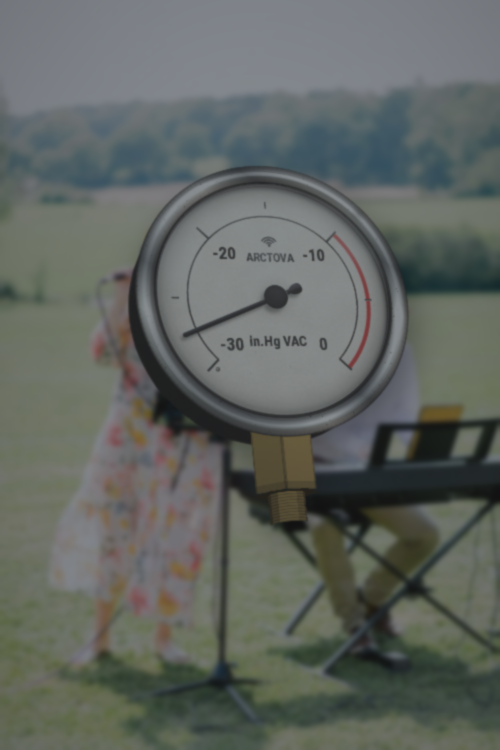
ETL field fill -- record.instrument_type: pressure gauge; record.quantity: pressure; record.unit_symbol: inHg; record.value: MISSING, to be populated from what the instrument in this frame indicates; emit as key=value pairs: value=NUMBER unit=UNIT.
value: value=-27.5 unit=inHg
